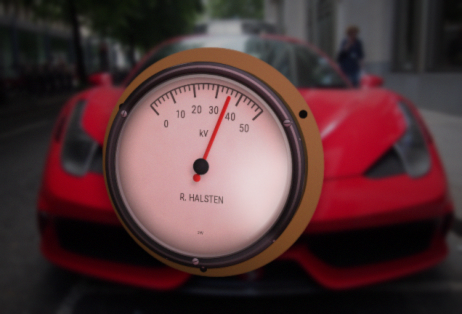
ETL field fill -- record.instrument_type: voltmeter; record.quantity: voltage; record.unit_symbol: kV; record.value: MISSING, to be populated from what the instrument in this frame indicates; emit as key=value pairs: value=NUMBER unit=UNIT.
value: value=36 unit=kV
